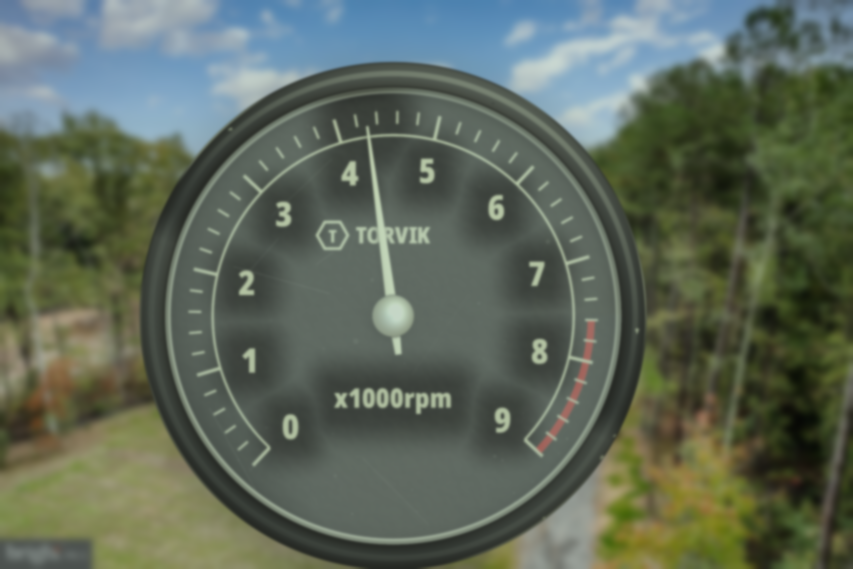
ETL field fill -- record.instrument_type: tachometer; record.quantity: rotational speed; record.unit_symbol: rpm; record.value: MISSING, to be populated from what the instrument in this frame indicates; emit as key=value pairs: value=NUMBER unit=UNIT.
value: value=4300 unit=rpm
